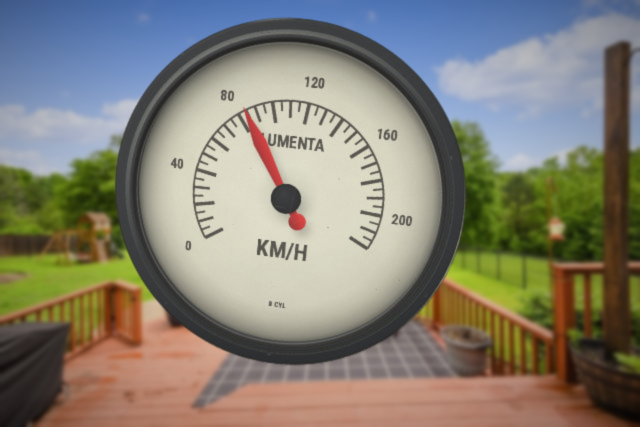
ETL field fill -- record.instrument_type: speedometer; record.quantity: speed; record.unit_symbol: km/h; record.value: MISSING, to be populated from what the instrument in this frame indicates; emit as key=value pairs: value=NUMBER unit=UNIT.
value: value=85 unit=km/h
